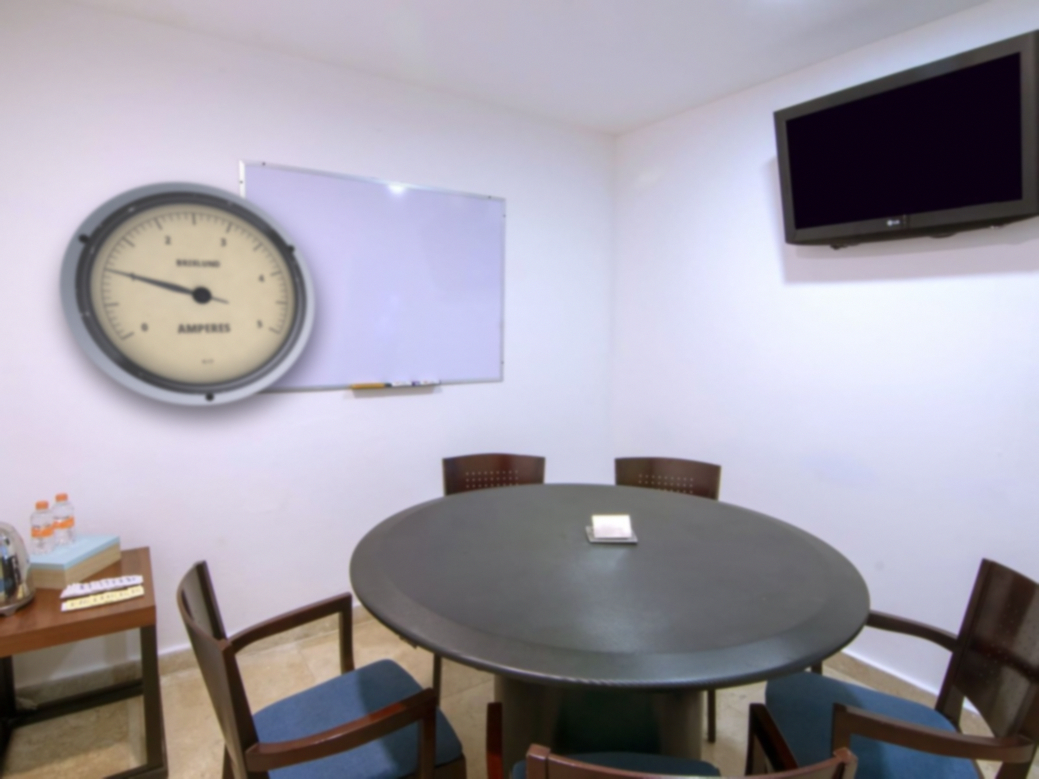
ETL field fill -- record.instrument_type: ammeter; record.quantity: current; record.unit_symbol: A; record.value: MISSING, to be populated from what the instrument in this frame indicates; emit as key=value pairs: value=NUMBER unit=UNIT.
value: value=1 unit=A
